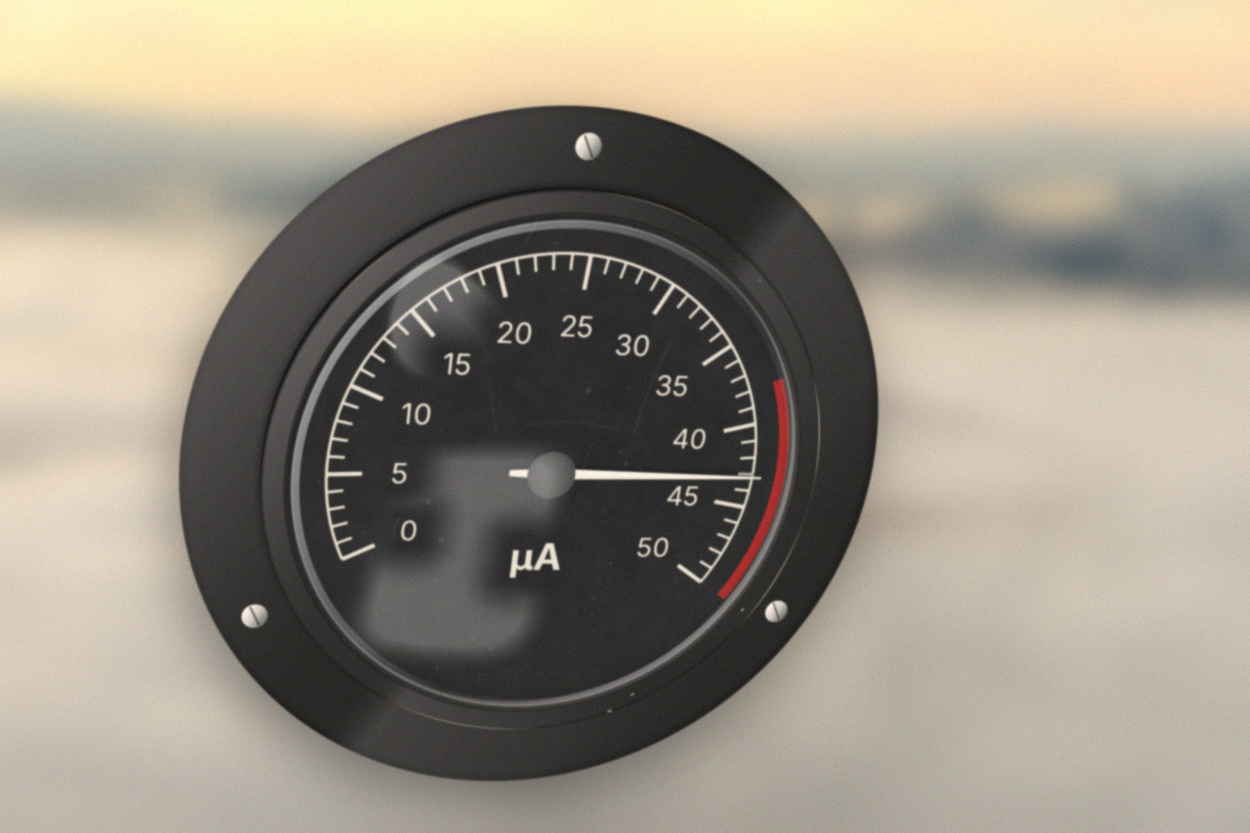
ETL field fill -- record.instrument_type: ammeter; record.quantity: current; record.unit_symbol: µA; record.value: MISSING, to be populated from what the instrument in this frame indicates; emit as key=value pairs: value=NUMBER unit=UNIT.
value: value=43 unit=µA
